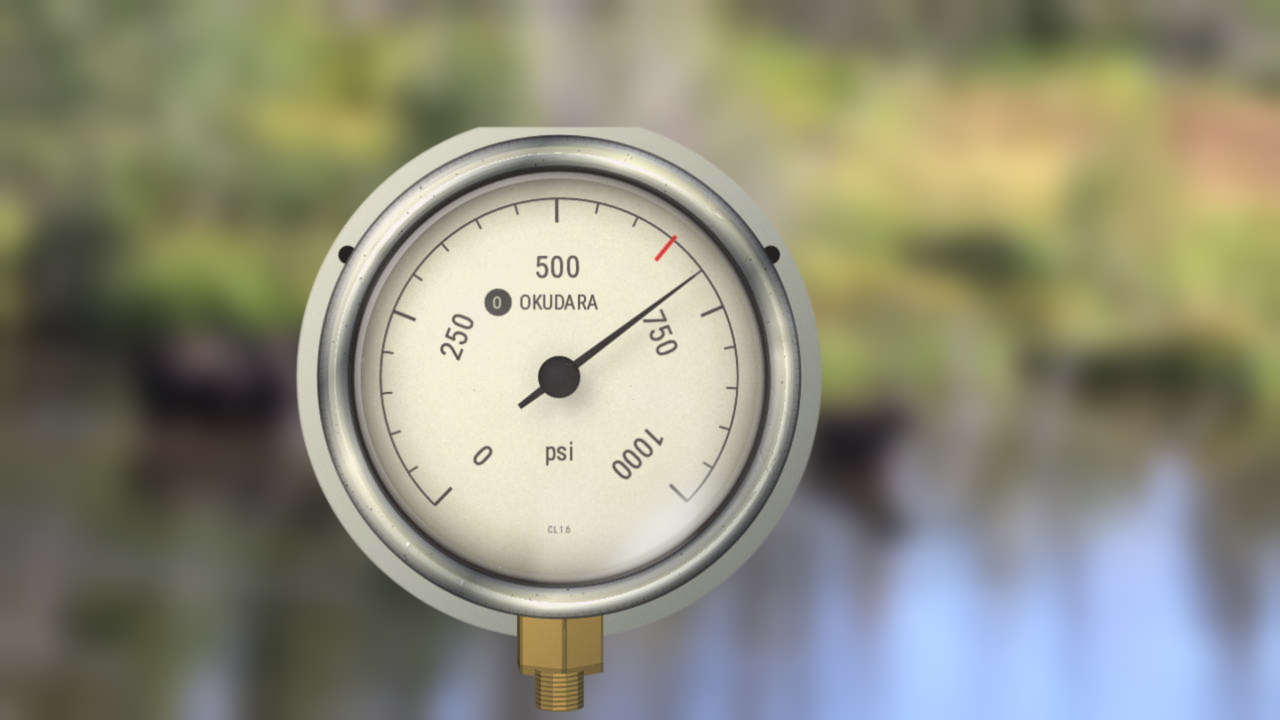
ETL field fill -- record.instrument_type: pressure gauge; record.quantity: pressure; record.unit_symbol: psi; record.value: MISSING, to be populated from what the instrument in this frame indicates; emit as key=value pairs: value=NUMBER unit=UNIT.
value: value=700 unit=psi
